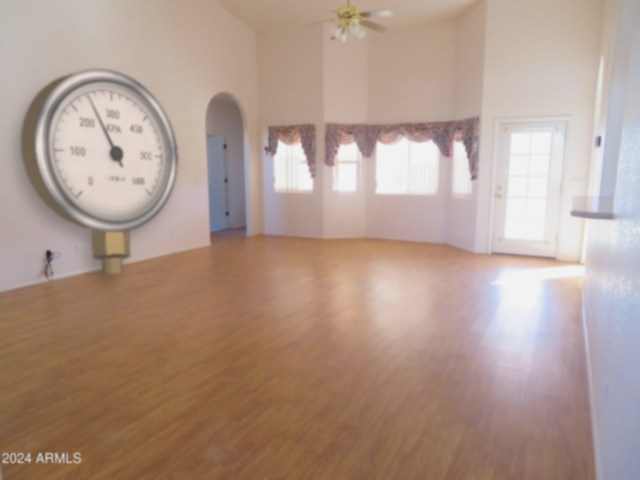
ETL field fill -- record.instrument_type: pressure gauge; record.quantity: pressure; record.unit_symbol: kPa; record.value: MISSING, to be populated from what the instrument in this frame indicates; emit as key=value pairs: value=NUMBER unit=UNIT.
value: value=240 unit=kPa
